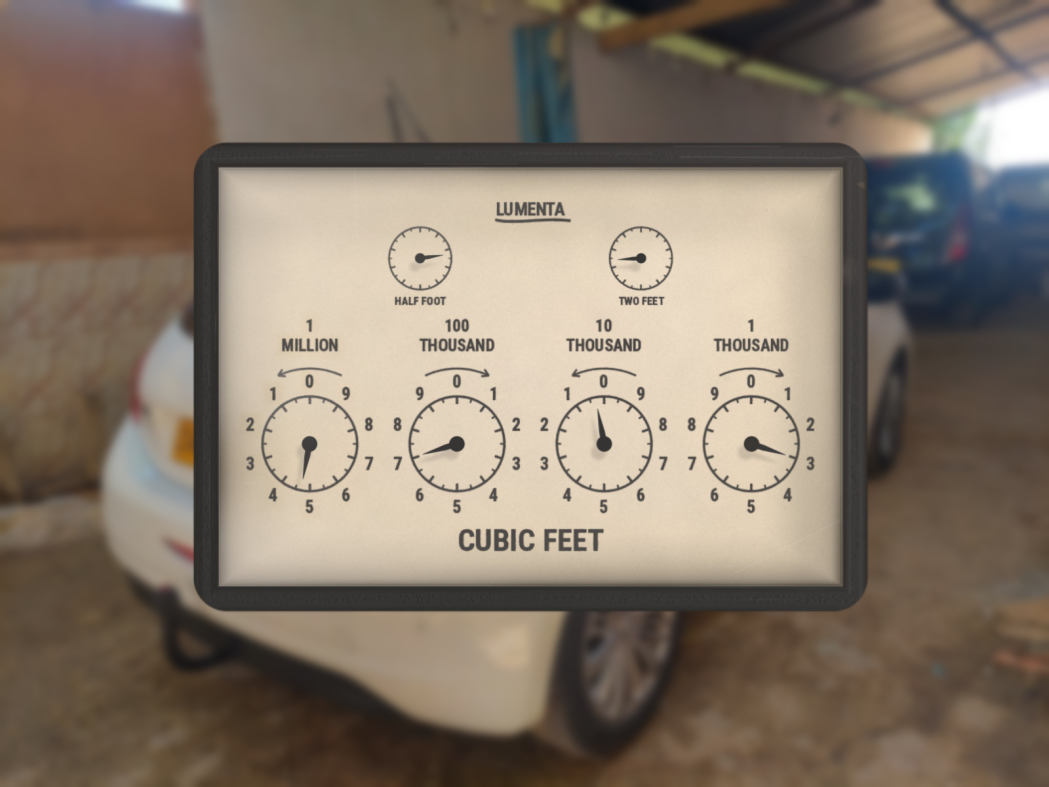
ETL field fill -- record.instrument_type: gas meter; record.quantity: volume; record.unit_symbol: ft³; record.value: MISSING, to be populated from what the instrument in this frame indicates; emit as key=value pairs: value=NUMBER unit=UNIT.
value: value=470300 unit=ft³
